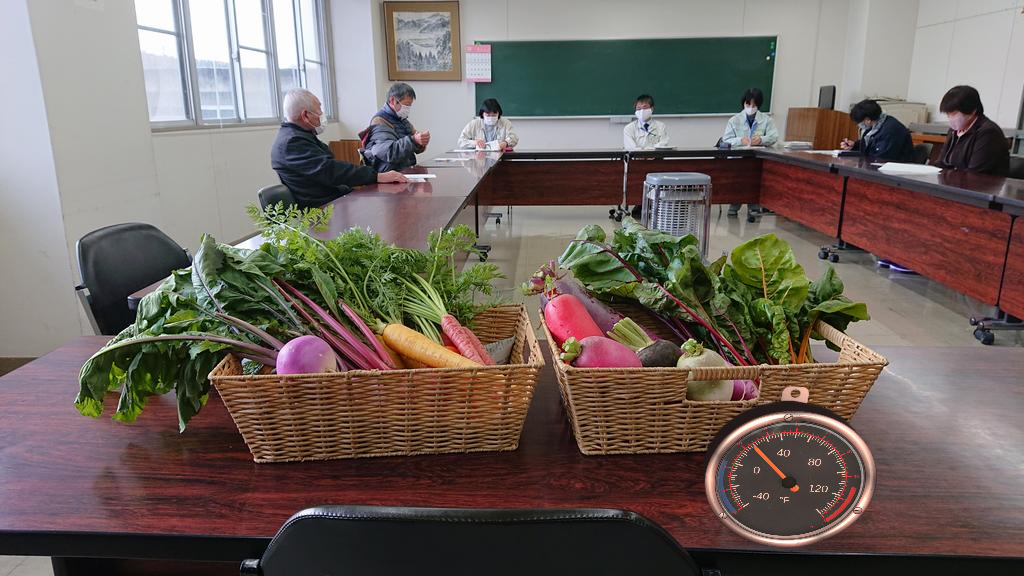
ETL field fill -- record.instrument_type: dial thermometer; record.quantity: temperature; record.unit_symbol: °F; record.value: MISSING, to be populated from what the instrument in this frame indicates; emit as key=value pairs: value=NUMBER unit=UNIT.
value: value=20 unit=°F
